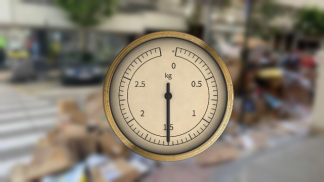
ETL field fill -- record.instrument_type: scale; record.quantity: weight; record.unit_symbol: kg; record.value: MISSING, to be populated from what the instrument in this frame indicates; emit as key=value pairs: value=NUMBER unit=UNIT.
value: value=1.5 unit=kg
